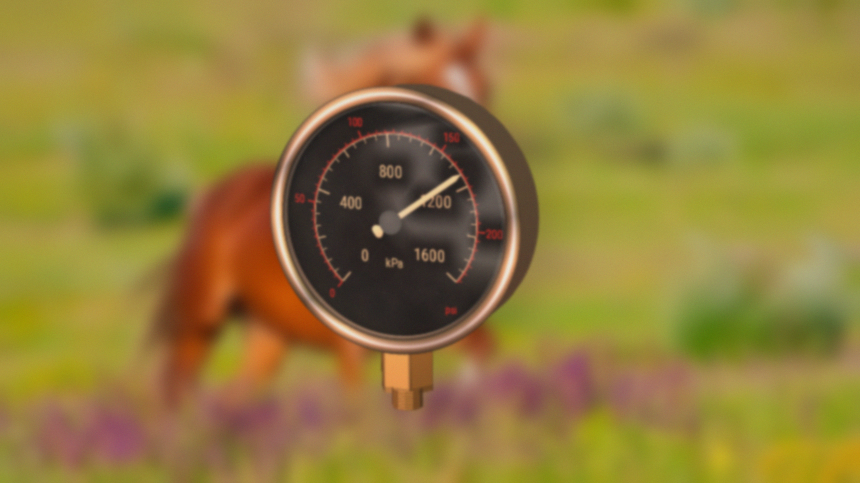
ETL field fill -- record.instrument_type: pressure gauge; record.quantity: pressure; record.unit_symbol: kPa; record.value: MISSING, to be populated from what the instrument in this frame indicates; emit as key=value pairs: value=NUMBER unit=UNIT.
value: value=1150 unit=kPa
